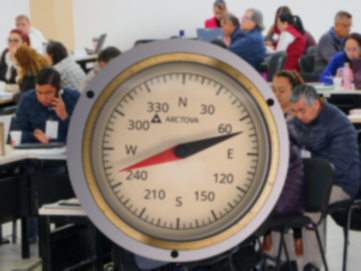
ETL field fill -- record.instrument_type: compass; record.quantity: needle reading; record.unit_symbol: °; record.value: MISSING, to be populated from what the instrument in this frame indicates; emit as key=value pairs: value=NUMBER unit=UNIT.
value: value=250 unit=°
